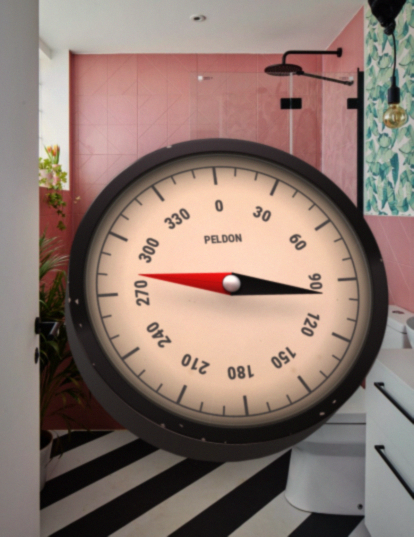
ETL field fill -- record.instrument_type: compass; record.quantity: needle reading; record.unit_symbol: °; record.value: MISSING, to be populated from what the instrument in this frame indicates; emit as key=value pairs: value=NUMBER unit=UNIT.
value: value=280 unit=°
